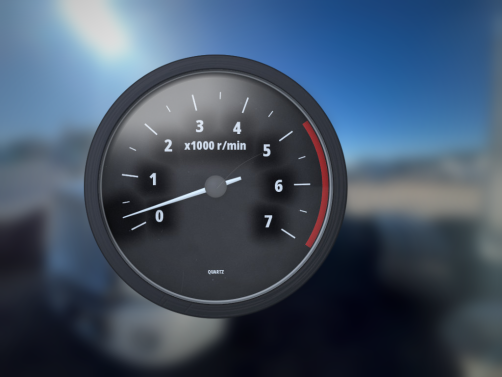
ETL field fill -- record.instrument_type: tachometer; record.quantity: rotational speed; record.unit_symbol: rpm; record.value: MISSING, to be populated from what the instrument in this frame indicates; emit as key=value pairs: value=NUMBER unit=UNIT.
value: value=250 unit=rpm
